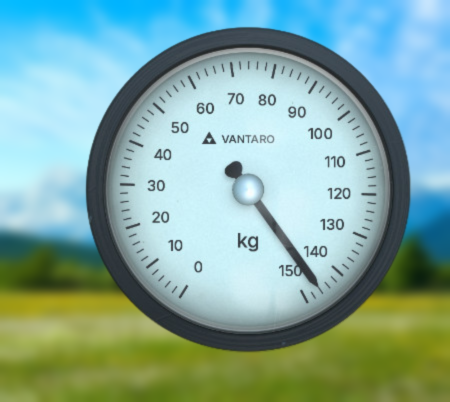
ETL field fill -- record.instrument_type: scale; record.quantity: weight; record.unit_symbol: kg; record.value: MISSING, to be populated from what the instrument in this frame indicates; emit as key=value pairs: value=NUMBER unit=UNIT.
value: value=146 unit=kg
